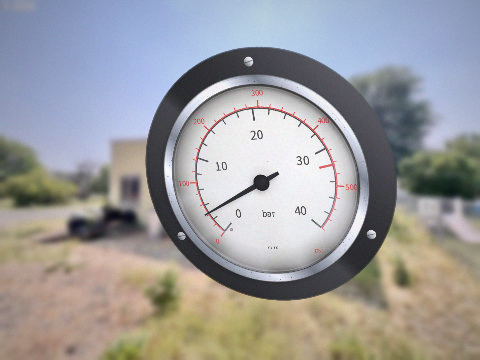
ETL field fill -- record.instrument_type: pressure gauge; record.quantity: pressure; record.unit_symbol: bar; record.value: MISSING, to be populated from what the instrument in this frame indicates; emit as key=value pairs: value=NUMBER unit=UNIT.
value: value=3 unit=bar
